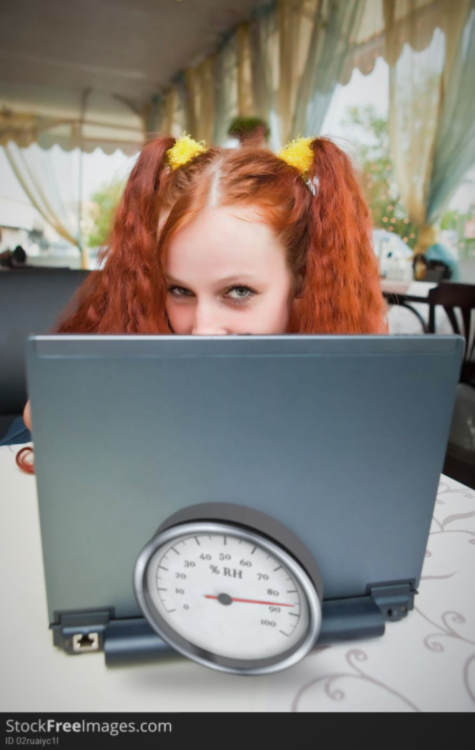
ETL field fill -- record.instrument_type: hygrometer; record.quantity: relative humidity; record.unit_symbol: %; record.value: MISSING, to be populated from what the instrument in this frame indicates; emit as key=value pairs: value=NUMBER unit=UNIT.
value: value=85 unit=%
